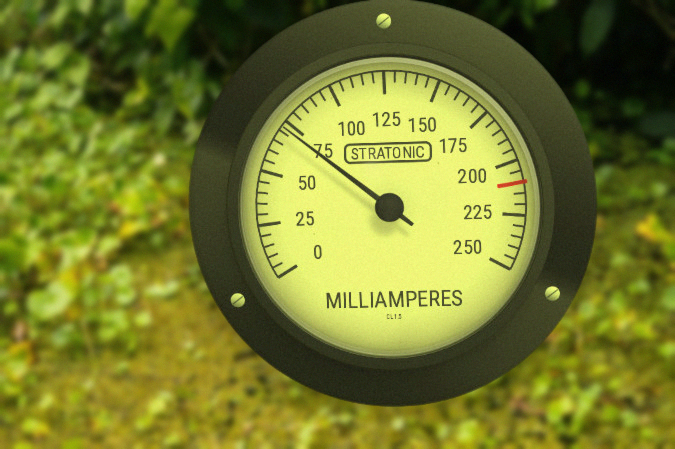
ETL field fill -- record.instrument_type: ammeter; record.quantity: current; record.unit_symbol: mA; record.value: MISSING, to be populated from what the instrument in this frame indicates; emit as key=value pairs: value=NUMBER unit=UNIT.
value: value=72.5 unit=mA
